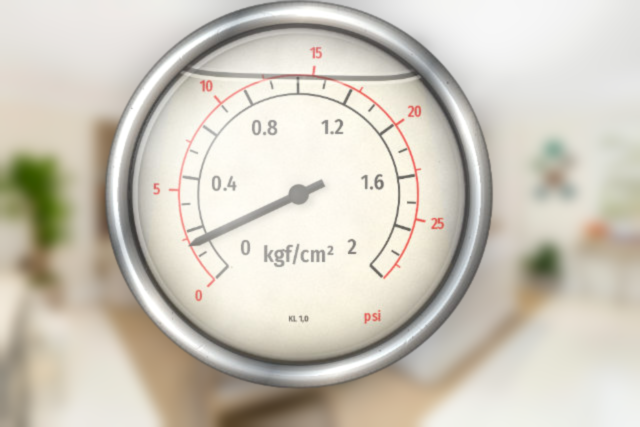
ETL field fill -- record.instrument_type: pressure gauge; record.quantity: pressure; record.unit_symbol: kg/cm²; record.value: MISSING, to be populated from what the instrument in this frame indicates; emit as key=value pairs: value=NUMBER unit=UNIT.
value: value=0.15 unit=kg/cm²
